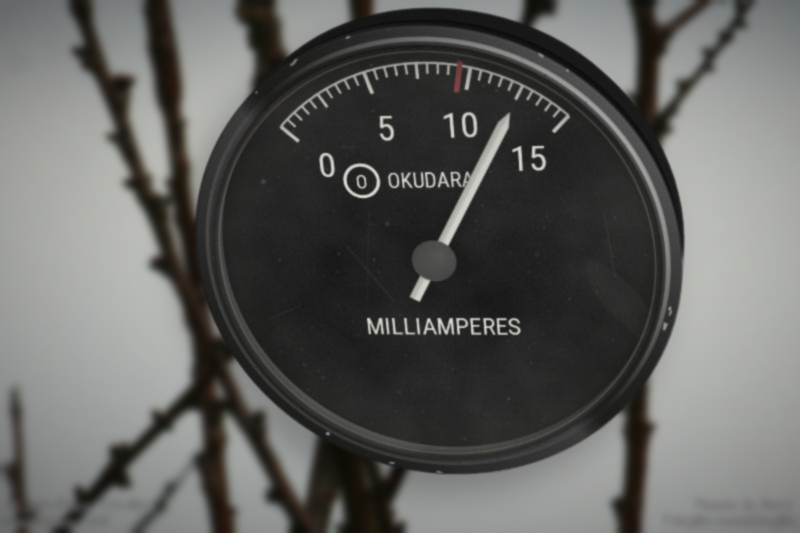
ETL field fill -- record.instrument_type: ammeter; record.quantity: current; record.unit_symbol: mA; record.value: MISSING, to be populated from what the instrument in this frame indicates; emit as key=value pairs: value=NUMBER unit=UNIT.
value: value=12.5 unit=mA
